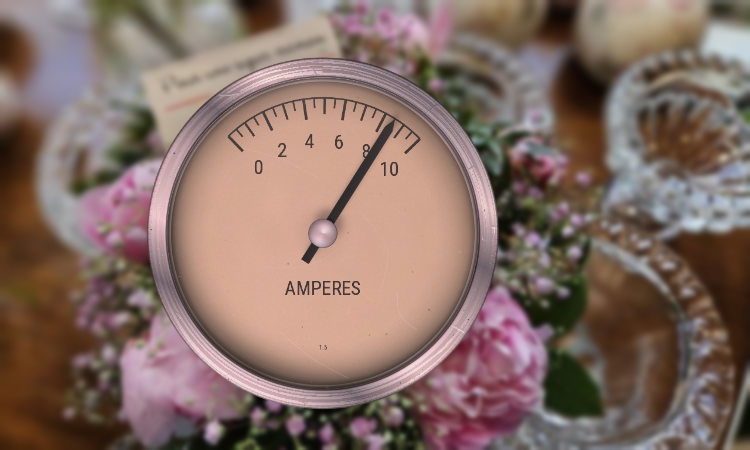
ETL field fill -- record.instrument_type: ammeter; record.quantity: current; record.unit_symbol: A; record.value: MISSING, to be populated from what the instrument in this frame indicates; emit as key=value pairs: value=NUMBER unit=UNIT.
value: value=8.5 unit=A
